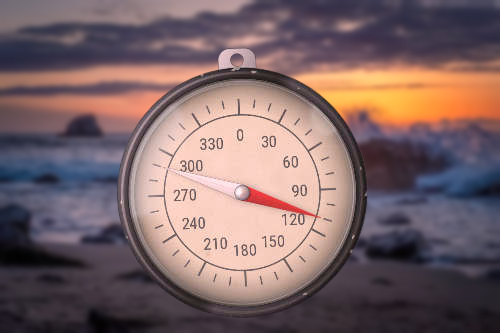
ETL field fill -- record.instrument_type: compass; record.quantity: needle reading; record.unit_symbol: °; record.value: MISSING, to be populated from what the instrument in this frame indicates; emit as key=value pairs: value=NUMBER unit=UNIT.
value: value=110 unit=°
